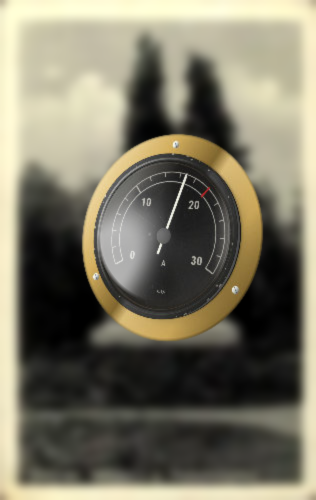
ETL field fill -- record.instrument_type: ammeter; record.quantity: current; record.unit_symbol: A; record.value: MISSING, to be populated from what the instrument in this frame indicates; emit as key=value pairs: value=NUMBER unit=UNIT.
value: value=17 unit=A
